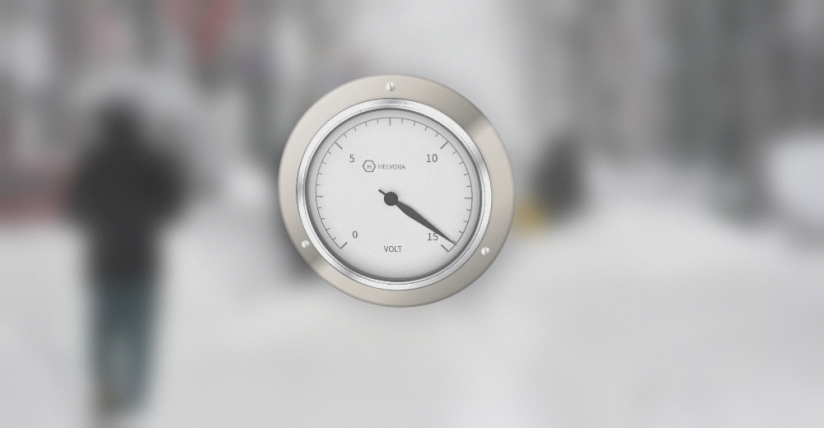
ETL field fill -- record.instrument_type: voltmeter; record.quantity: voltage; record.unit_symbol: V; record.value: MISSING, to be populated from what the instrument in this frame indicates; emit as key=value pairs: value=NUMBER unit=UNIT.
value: value=14.5 unit=V
